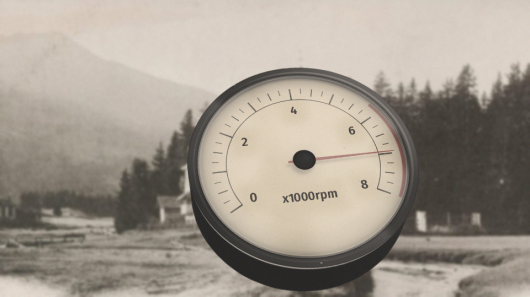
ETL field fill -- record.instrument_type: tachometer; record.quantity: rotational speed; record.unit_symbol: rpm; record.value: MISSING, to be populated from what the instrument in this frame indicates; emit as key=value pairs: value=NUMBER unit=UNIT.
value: value=7000 unit=rpm
